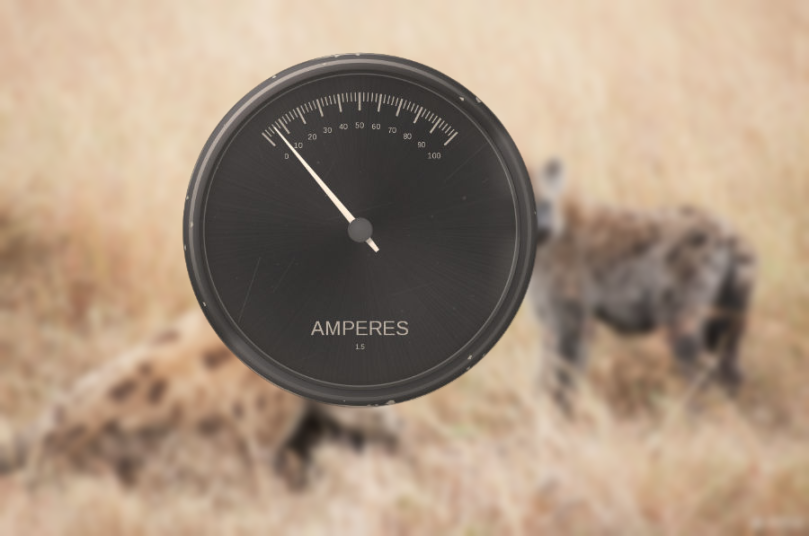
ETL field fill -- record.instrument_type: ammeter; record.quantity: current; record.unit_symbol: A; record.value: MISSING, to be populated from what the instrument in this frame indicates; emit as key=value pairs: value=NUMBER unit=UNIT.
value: value=6 unit=A
